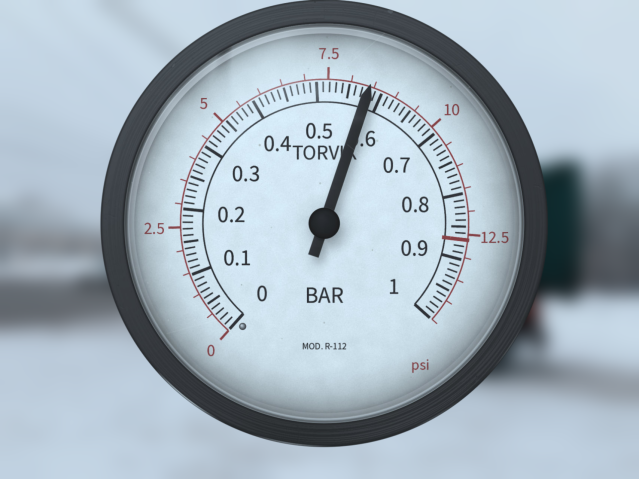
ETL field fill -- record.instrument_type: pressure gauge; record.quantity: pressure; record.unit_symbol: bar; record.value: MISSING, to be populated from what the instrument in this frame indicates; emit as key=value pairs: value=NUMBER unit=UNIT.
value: value=0.58 unit=bar
